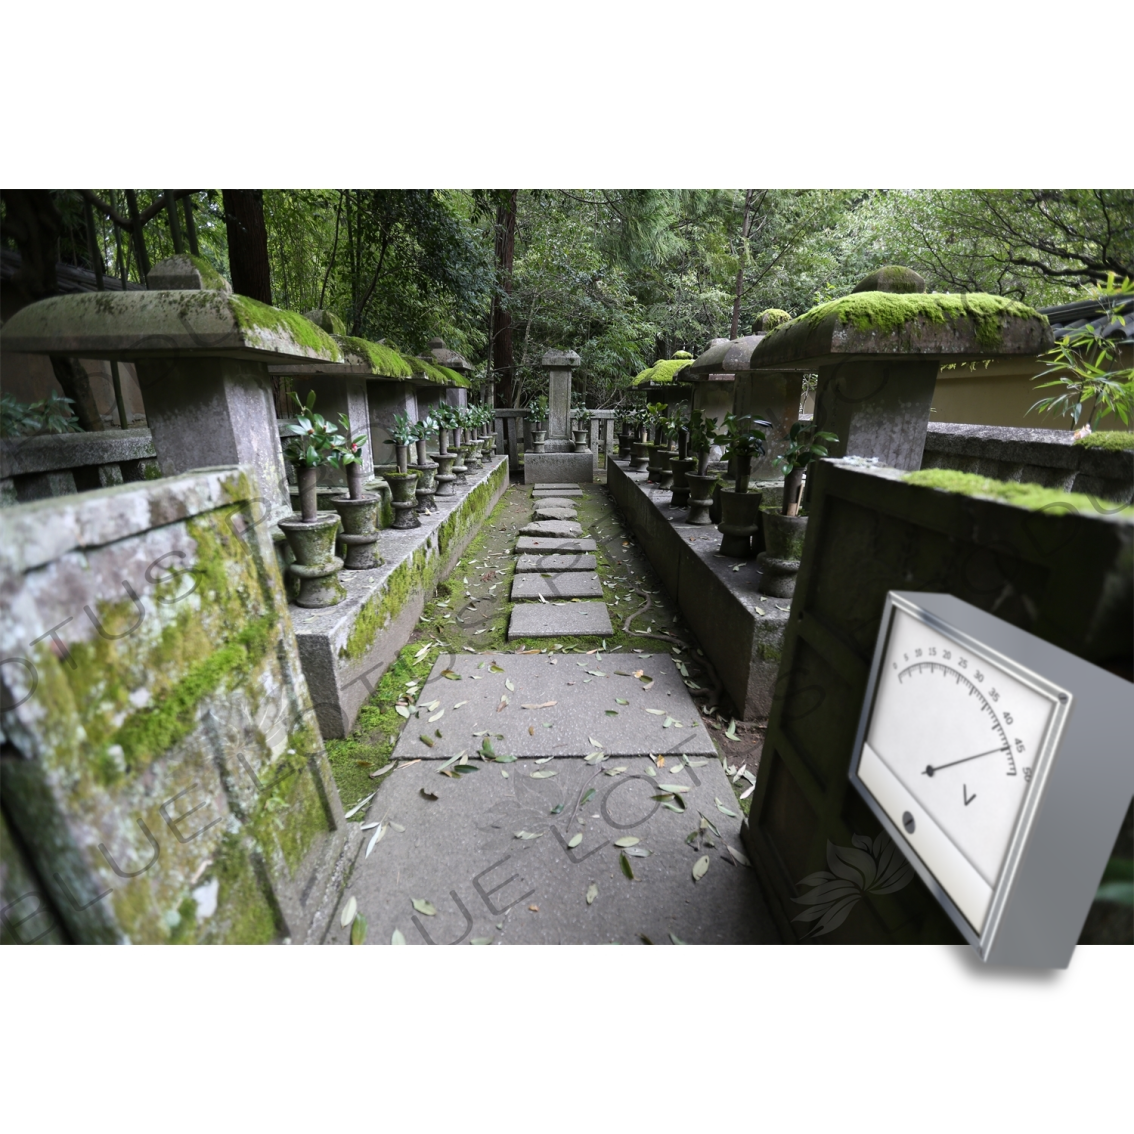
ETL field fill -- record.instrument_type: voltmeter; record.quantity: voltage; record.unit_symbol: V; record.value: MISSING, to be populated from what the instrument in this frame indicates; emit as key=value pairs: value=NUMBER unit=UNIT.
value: value=45 unit=V
